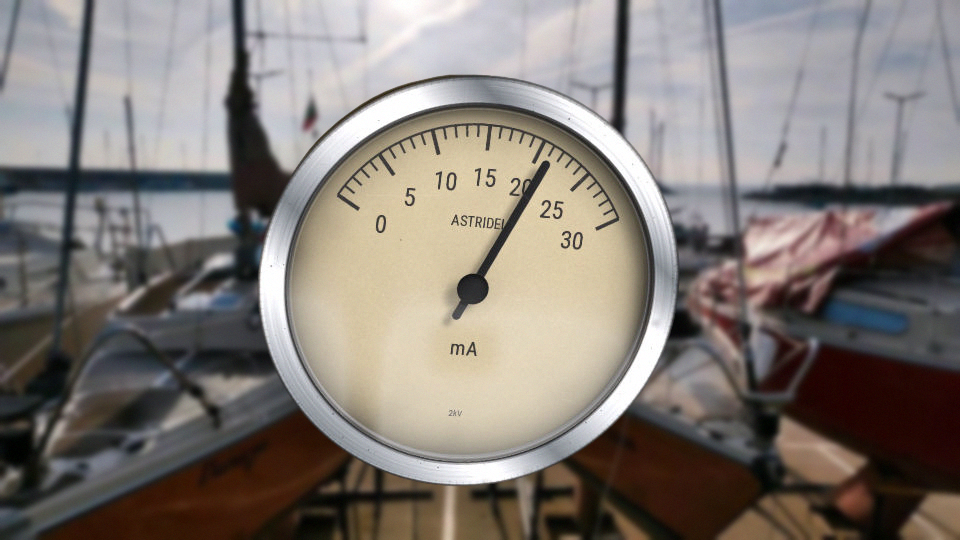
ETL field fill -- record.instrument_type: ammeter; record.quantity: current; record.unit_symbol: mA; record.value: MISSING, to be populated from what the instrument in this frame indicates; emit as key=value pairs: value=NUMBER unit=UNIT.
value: value=21 unit=mA
